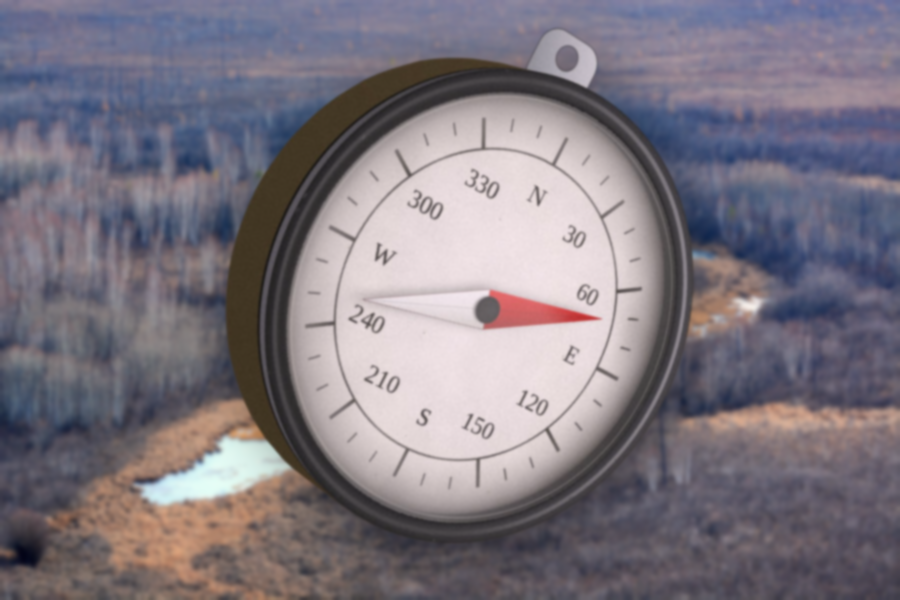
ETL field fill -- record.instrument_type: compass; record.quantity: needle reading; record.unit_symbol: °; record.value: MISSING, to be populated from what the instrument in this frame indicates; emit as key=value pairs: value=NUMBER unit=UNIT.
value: value=70 unit=°
